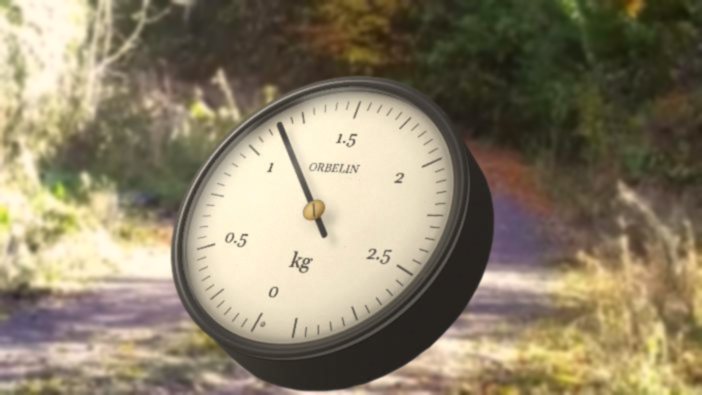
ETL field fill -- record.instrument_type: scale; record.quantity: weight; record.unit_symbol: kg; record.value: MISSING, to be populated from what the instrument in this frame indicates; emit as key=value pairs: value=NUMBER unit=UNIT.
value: value=1.15 unit=kg
